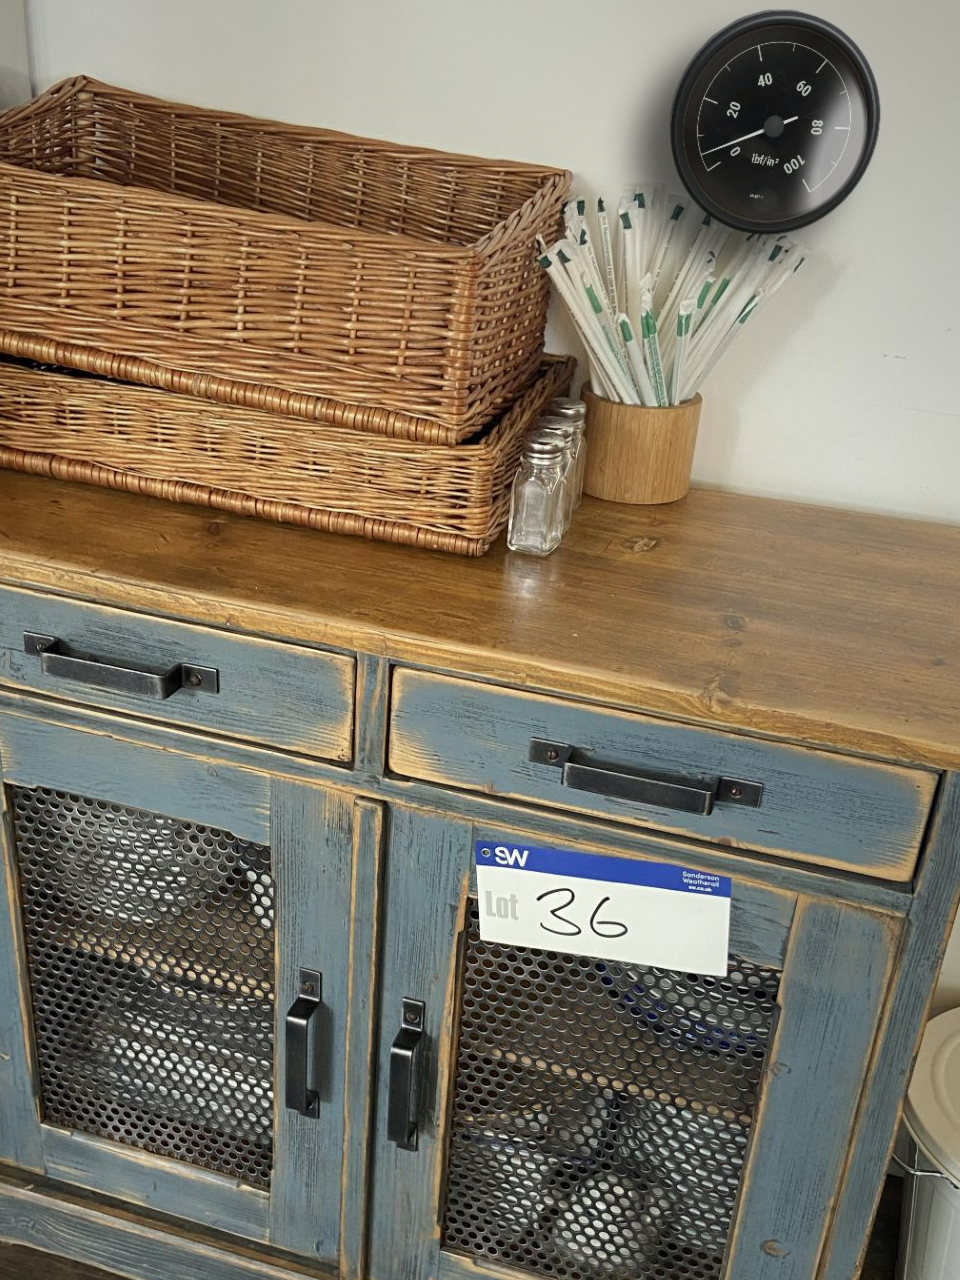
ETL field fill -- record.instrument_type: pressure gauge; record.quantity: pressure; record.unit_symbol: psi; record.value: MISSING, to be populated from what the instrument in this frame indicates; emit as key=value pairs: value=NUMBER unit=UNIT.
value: value=5 unit=psi
